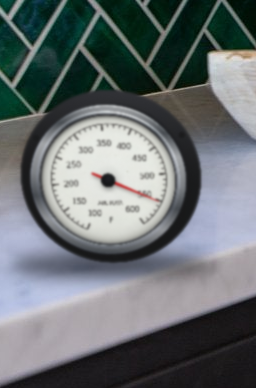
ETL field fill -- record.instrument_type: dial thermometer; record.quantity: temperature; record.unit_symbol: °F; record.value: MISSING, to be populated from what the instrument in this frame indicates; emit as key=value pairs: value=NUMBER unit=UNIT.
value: value=550 unit=°F
